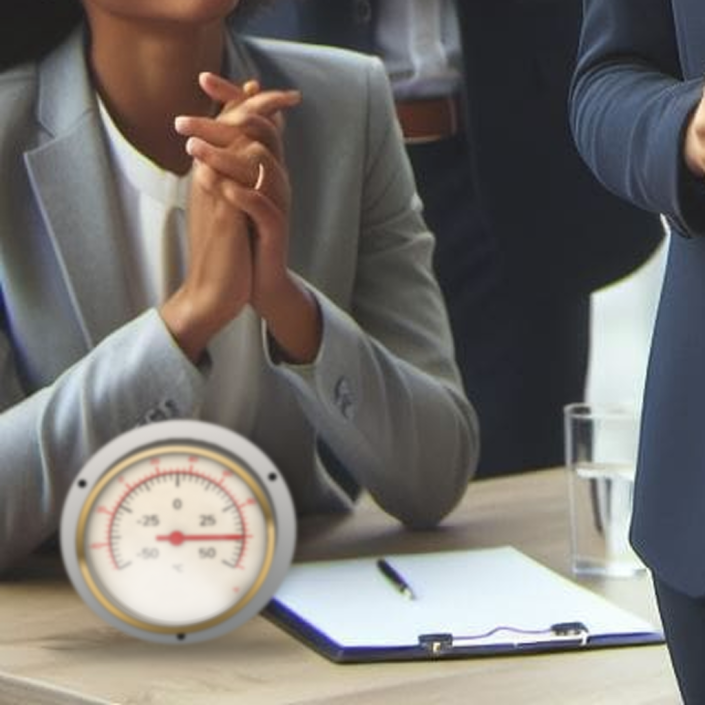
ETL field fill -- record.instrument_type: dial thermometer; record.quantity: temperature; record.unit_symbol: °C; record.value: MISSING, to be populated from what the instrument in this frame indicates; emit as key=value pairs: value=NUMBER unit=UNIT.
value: value=37.5 unit=°C
